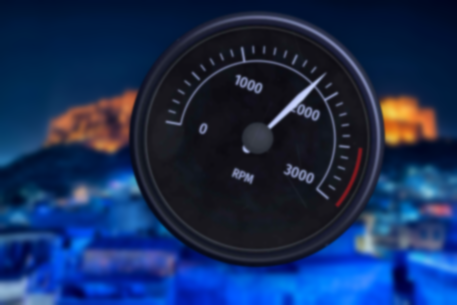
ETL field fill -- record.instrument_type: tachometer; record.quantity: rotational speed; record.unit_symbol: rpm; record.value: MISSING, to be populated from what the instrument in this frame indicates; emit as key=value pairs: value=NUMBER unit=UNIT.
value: value=1800 unit=rpm
